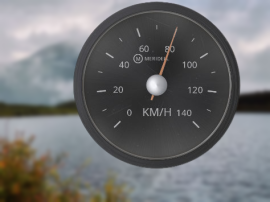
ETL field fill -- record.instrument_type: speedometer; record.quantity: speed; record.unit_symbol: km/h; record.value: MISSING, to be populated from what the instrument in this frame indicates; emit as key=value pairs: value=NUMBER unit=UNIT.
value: value=80 unit=km/h
